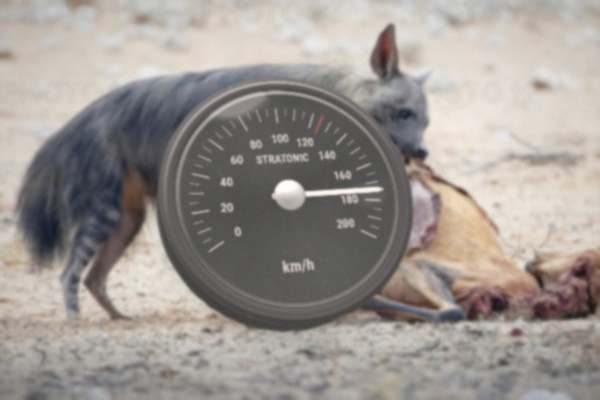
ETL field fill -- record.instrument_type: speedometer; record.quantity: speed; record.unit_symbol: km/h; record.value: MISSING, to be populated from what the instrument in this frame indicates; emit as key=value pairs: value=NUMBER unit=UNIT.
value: value=175 unit=km/h
